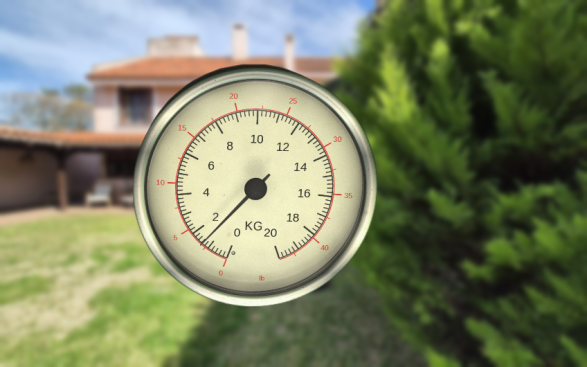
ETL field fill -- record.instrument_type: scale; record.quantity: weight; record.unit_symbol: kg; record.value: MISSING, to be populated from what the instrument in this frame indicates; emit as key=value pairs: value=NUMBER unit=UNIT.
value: value=1.4 unit=kg
